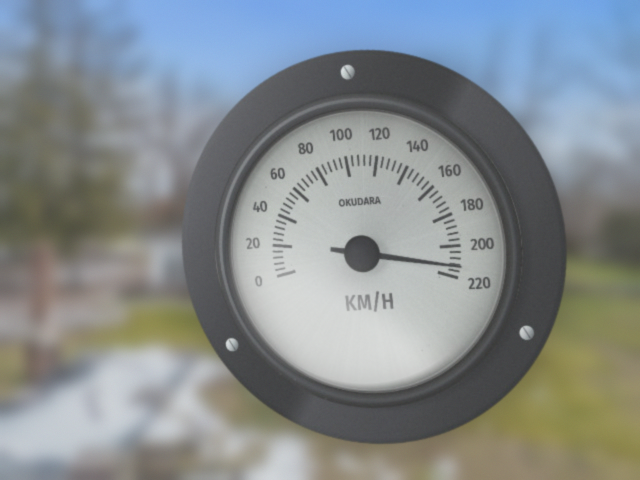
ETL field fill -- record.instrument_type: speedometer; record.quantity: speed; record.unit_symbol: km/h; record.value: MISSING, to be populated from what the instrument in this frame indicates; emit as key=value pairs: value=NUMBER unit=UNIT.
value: value=212 unit=km/h
